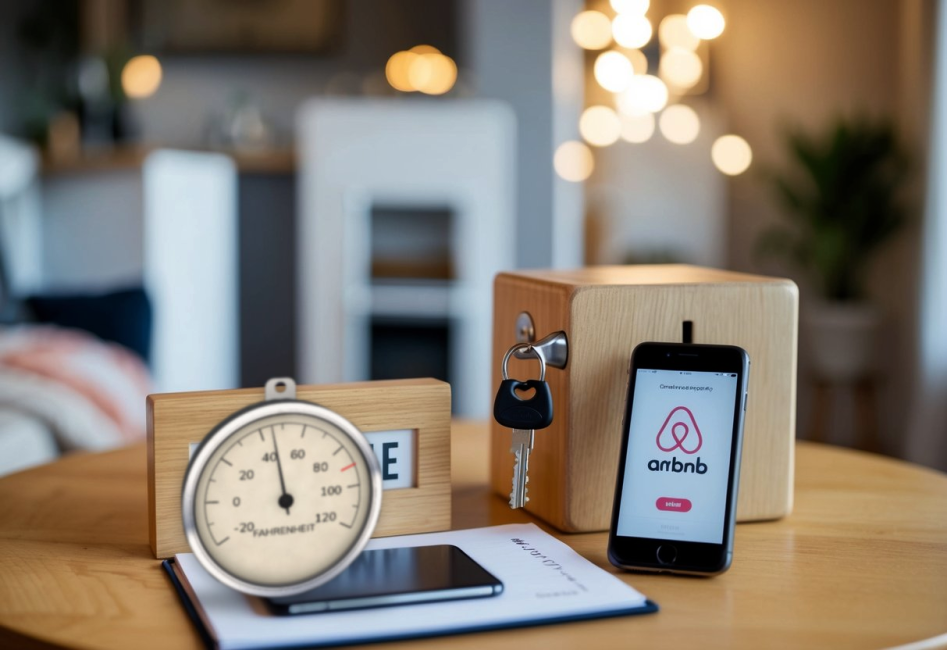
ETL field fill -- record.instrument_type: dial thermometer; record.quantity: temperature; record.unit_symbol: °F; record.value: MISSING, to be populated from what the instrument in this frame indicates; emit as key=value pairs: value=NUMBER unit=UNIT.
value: value=45 unit=°F
